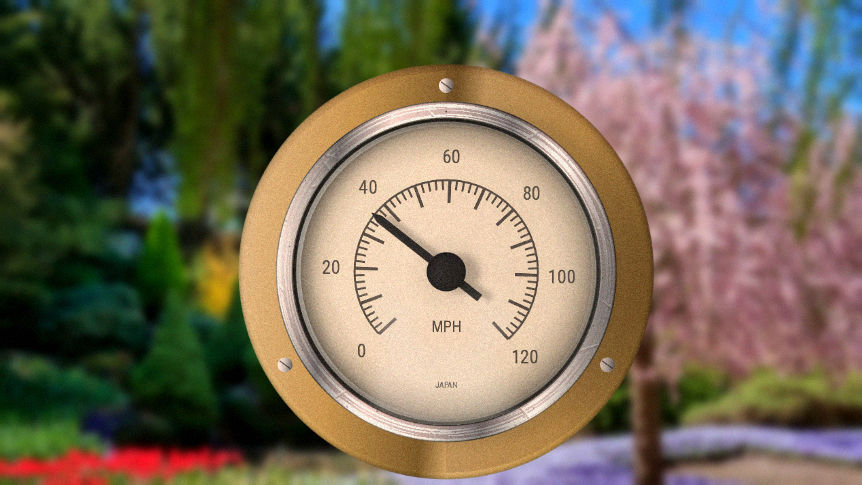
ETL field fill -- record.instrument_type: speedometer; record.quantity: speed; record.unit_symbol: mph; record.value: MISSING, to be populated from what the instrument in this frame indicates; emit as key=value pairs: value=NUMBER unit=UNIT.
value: value=36 unit=mph
